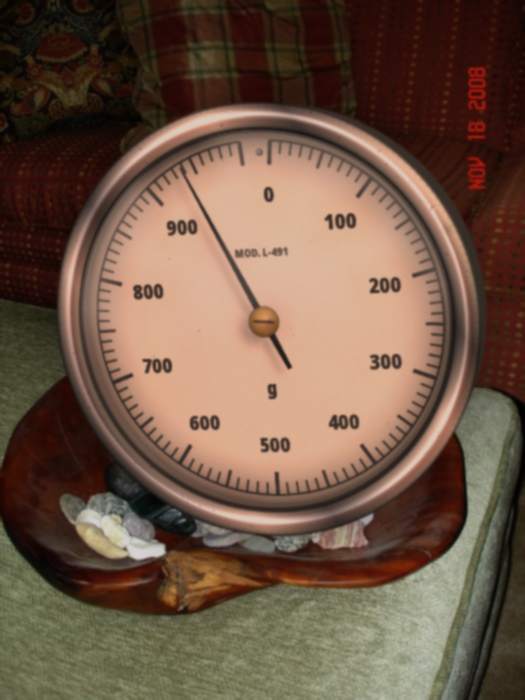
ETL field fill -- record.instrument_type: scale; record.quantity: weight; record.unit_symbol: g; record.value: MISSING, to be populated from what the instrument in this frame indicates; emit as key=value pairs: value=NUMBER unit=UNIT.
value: value=940 unit=g
